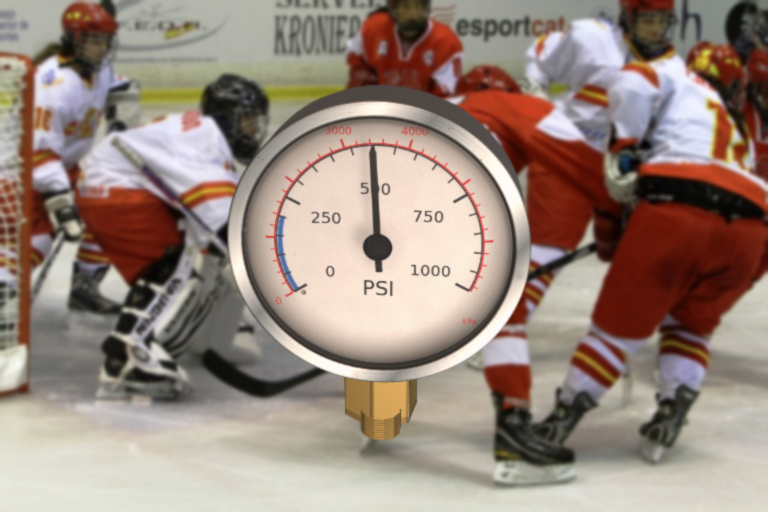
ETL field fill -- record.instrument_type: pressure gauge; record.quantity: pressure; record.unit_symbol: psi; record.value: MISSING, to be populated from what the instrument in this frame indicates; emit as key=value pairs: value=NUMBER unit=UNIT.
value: value=500 unit=psi
